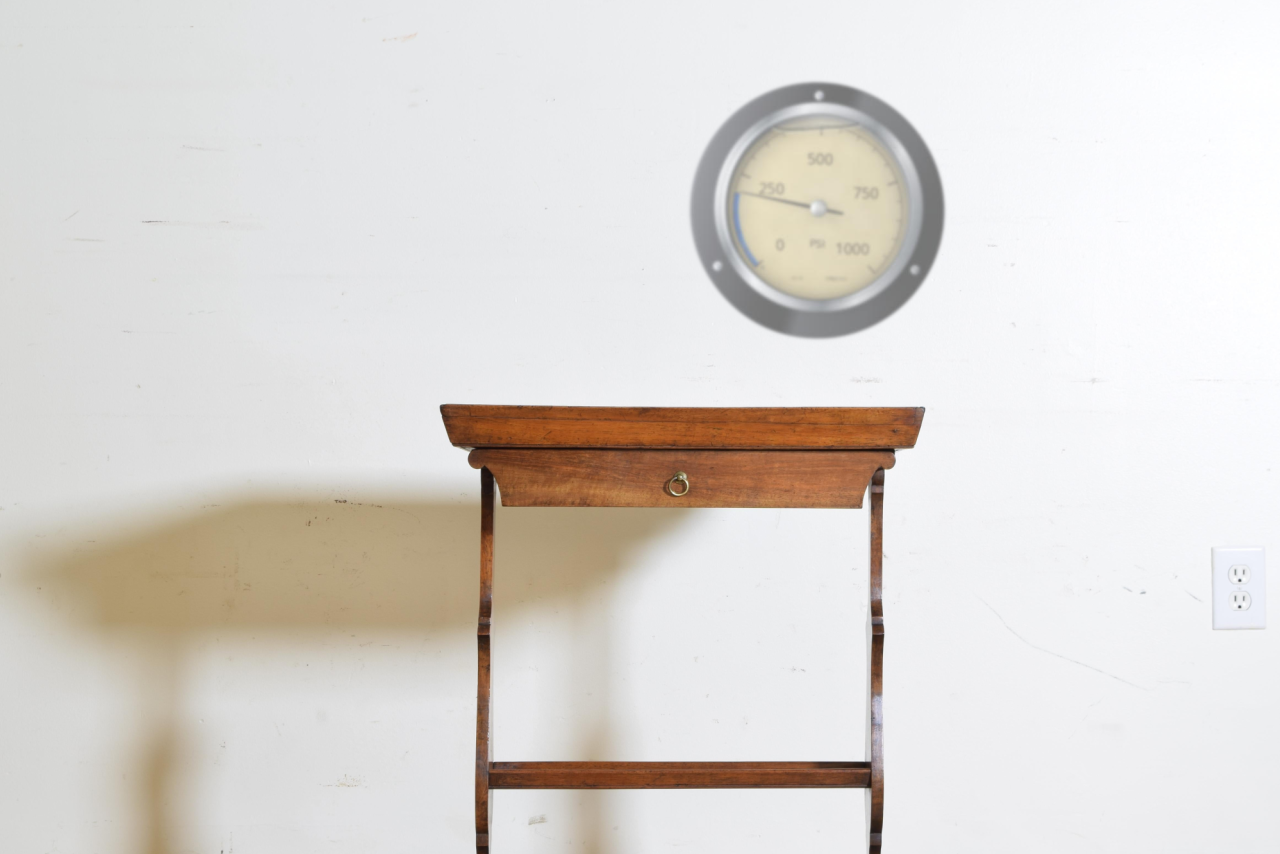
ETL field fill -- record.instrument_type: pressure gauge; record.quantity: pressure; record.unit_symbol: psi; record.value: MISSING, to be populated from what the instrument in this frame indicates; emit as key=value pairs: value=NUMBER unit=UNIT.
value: value=200 unit=psi
